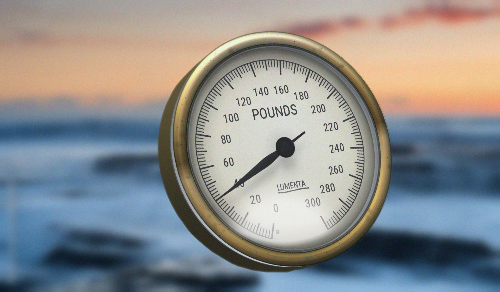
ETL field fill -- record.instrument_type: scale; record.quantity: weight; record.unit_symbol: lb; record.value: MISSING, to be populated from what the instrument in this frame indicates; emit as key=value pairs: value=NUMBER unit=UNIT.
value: value=40 unit=lb
